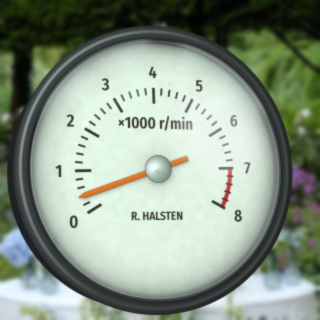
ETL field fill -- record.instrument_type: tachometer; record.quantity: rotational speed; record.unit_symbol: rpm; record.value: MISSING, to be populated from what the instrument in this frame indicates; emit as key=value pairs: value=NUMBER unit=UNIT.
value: value=400 unit=rpm
